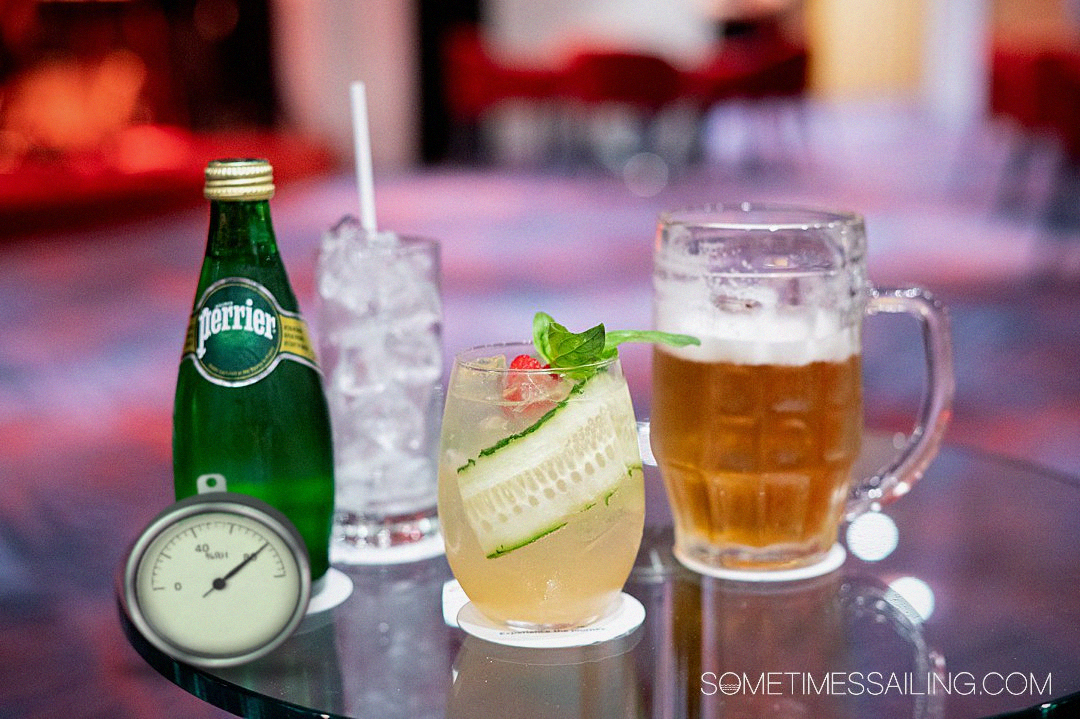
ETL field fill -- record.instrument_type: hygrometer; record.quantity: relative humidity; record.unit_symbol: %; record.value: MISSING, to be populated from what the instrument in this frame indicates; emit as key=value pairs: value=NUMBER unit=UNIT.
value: value=80 unit=%
